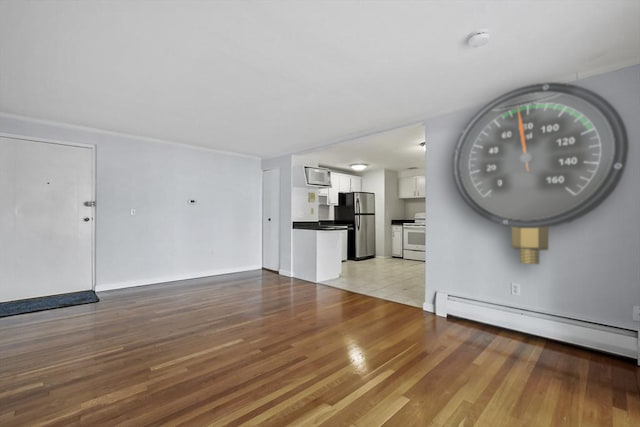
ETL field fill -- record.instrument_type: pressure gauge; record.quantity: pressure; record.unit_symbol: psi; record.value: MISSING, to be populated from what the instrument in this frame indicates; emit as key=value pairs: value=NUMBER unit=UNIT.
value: value=75 unit=psi
